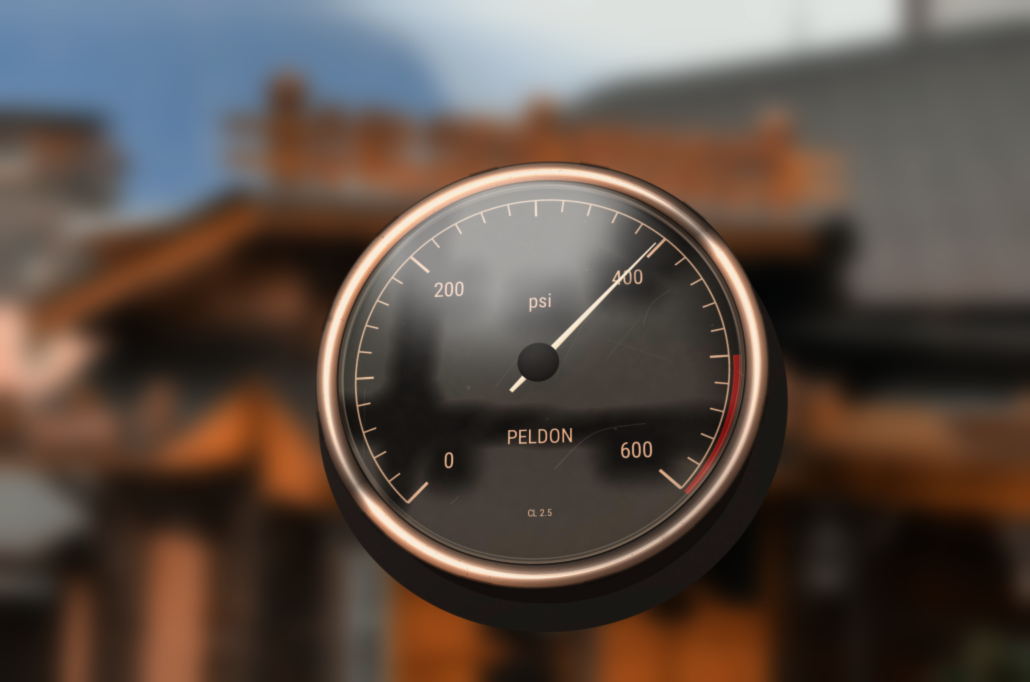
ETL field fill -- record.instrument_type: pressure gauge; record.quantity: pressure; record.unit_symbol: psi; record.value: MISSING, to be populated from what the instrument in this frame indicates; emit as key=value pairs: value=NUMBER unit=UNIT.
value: value=400 unit=psi
